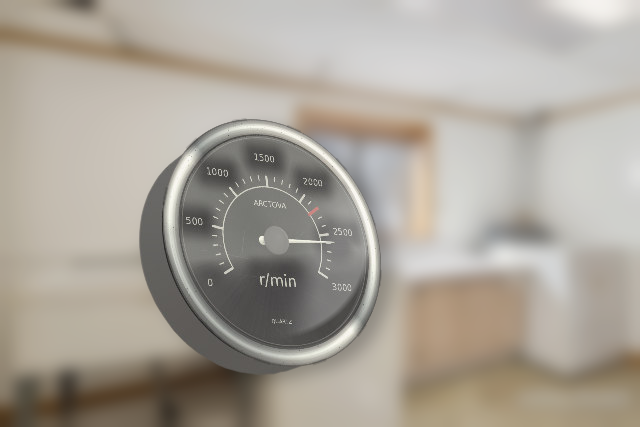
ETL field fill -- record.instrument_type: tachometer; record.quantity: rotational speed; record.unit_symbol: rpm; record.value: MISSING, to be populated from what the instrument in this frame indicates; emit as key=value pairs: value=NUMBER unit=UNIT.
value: value=2600 unit=rpm
